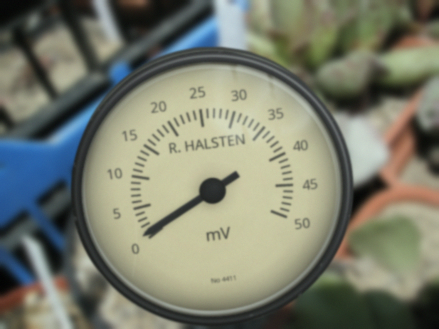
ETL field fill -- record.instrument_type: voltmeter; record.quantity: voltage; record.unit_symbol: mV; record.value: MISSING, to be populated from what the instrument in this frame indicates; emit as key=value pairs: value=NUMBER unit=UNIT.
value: value=1 unit=mV
